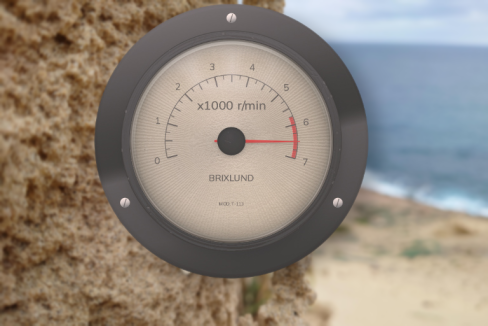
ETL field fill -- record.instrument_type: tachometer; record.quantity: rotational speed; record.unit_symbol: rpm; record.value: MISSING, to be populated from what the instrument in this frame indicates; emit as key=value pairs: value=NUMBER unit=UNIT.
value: value=6500 unit=rpm
